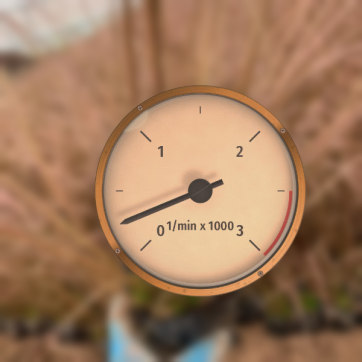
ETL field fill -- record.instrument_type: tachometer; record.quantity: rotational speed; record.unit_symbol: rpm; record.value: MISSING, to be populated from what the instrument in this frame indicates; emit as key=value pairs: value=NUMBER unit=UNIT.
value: value=250 unit=rpm
